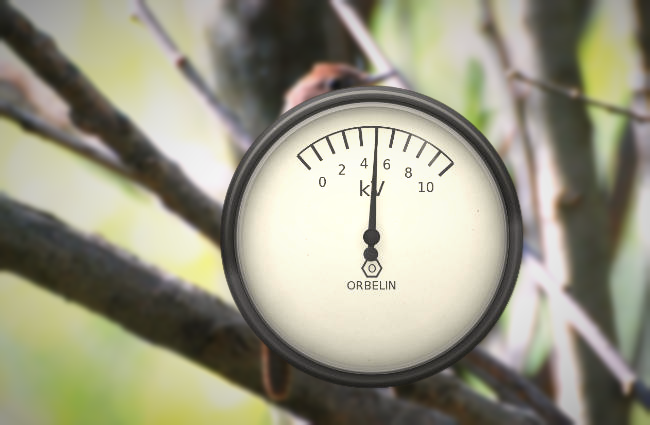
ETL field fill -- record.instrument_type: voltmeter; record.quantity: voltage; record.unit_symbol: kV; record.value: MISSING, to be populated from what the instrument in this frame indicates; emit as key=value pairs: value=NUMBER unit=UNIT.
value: value=5 unit=kV
